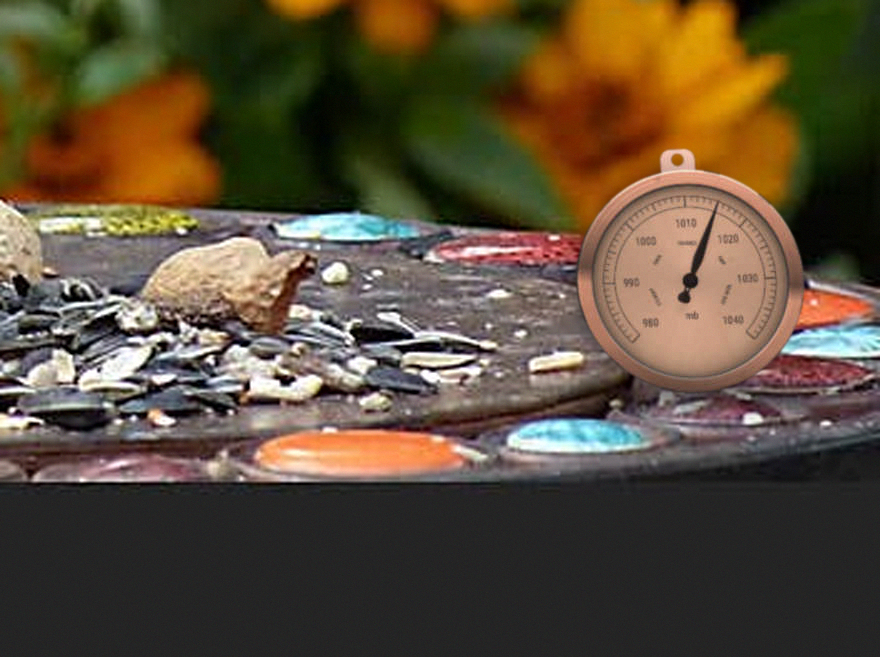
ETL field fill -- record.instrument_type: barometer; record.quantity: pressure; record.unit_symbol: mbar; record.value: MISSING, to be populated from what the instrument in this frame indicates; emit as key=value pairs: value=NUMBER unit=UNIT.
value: value=1015 unit=mbar
